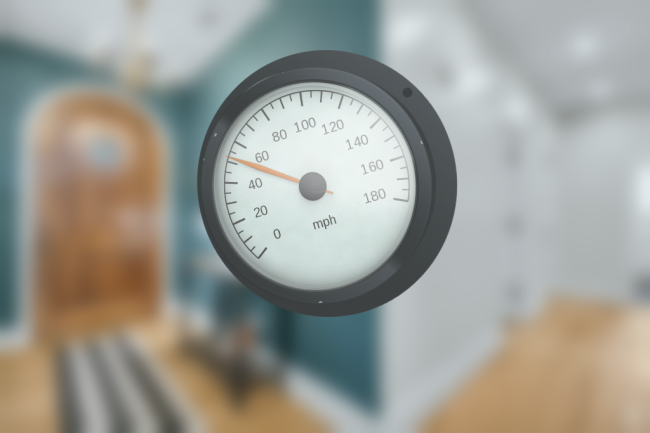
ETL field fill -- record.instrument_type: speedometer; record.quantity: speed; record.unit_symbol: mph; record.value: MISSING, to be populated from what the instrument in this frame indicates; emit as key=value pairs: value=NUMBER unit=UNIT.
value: value=52.5 unit=mph
